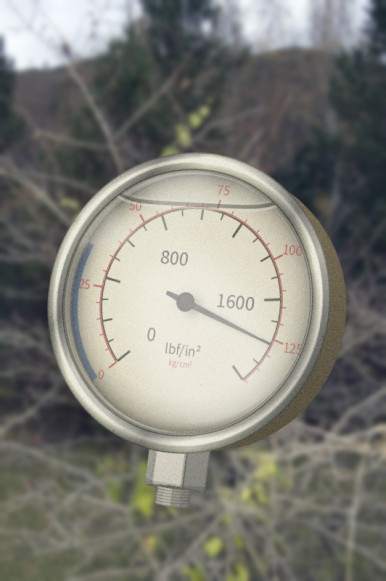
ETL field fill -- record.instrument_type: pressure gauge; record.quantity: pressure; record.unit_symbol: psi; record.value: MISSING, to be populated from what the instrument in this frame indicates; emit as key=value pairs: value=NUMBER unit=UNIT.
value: value=1800 unit=psi
